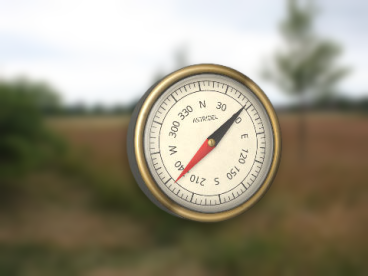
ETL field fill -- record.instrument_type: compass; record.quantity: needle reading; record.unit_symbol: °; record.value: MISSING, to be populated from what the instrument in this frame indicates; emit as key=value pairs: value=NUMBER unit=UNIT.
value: value=235 unit=°
